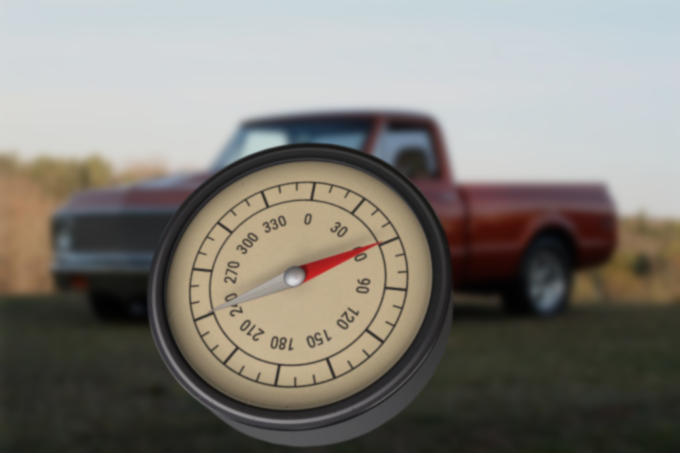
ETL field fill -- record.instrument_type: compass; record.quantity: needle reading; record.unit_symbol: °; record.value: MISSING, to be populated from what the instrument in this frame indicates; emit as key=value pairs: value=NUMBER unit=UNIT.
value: value=60 unit=°
